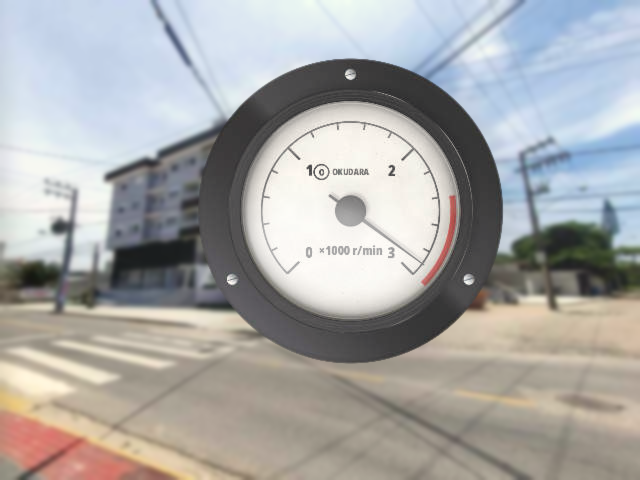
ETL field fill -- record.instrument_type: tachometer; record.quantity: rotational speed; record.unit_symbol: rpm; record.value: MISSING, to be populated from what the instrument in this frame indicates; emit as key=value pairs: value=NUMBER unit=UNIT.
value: value=2900 unit=rpm
